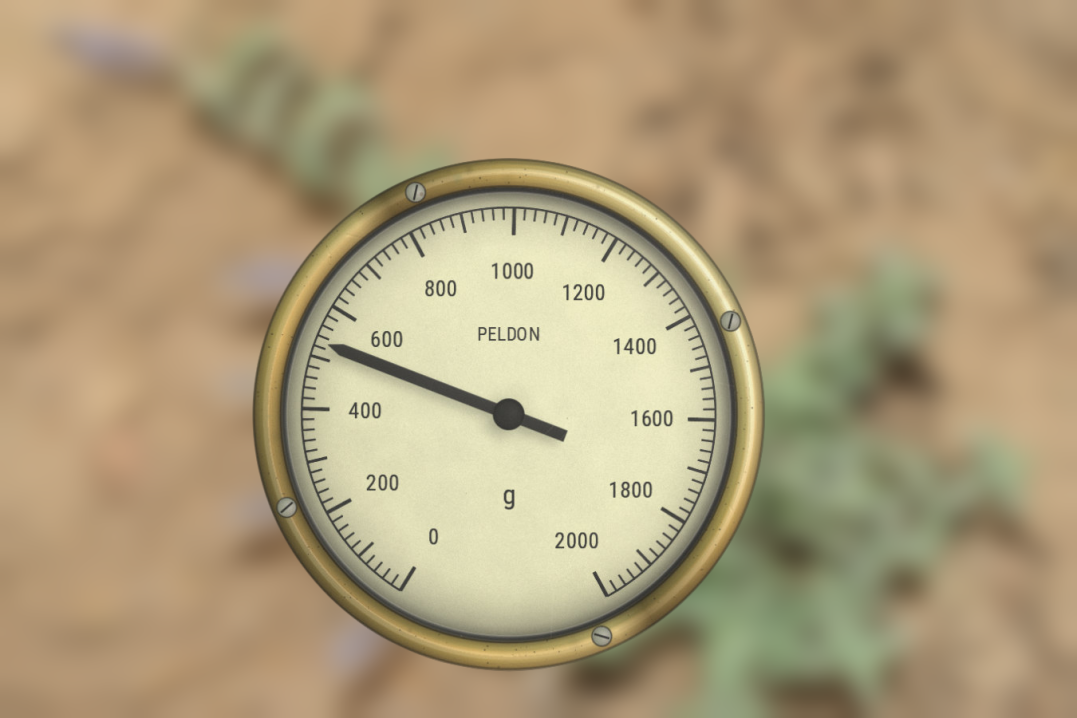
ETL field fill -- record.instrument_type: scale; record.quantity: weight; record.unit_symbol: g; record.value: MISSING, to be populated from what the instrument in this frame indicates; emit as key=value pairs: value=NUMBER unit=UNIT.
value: value=530 unit=g
